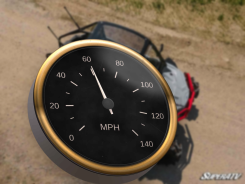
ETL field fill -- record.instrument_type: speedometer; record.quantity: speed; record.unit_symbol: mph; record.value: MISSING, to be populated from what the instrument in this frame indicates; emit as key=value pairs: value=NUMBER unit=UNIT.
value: value=60 unit=mph
